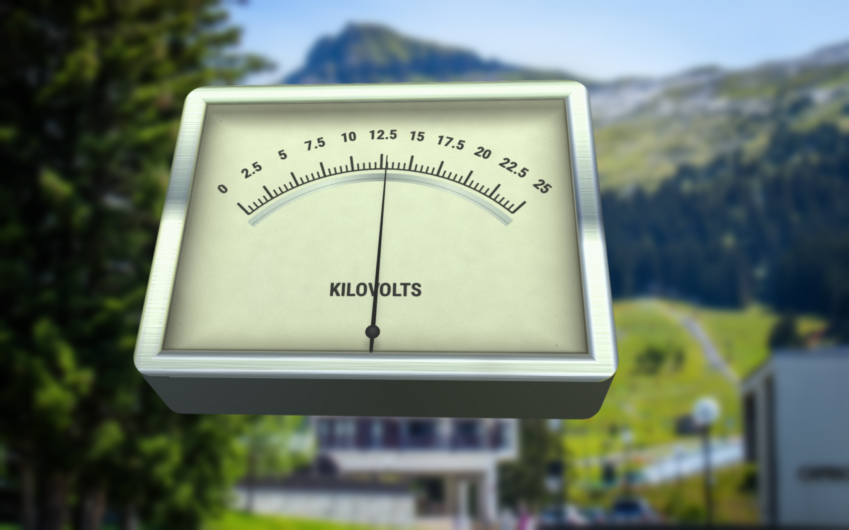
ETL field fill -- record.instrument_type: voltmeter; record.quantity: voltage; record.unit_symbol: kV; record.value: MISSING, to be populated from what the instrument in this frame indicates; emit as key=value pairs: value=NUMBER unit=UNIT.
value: value=13 unit=kV
